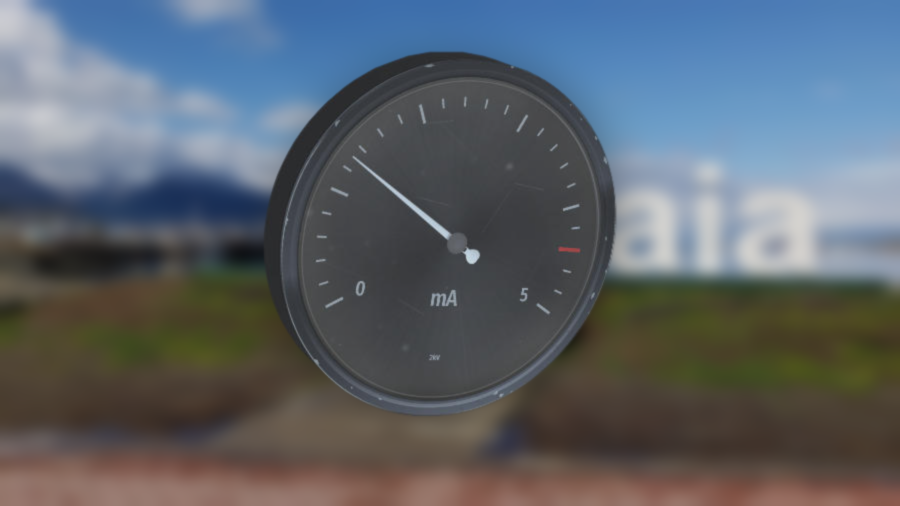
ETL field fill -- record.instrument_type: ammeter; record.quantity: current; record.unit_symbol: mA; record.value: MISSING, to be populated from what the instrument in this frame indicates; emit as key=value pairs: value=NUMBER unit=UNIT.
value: value=1.3 unit=mA
